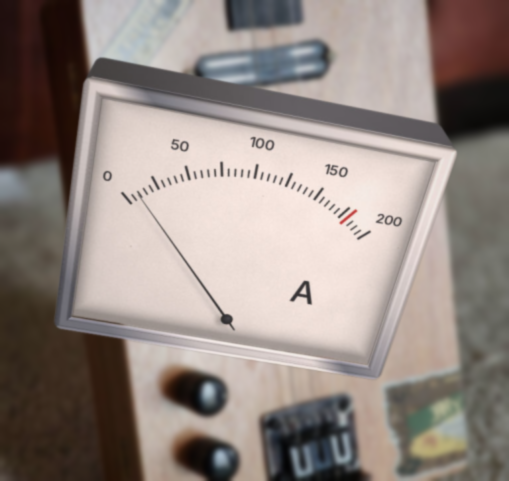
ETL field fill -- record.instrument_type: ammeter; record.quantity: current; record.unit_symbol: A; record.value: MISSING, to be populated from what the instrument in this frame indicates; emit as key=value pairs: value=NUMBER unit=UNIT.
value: value=10 unit=A
